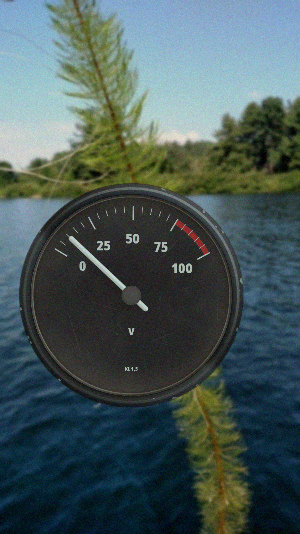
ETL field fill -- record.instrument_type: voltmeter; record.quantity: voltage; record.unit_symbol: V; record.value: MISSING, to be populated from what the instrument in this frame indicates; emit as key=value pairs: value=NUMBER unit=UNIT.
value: value=10 unit=V
